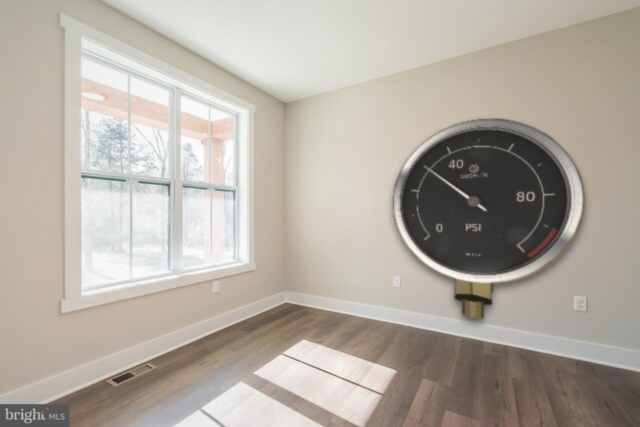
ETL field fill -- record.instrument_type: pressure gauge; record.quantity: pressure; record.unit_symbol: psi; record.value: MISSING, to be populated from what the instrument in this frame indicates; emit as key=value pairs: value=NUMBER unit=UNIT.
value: value=30 unit=psi
